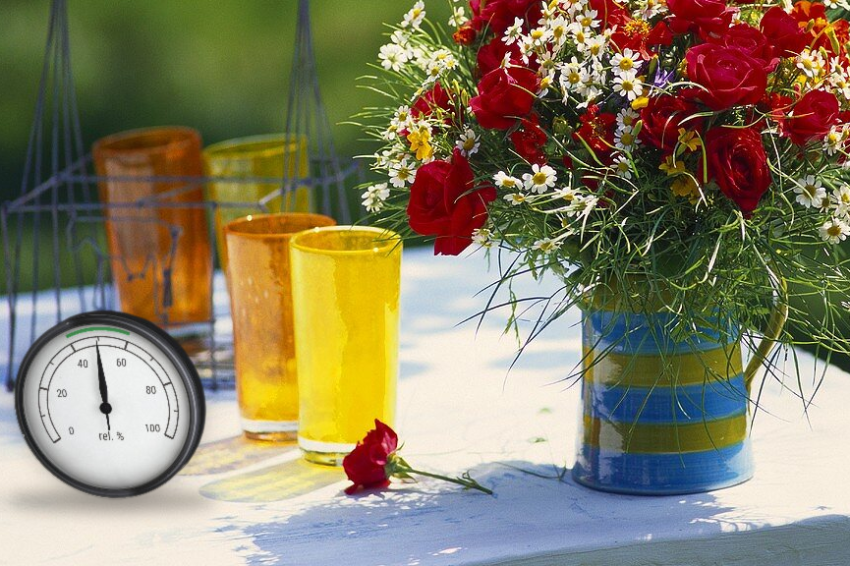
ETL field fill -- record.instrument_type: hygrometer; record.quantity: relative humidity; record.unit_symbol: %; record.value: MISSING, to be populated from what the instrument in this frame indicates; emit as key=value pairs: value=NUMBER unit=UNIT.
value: value=50 unit=%
